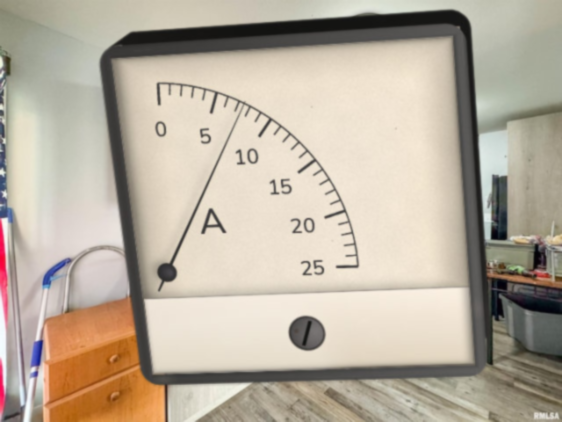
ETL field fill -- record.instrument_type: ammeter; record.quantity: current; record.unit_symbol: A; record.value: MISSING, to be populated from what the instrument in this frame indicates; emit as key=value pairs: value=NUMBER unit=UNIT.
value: value=7.5 unit=A
